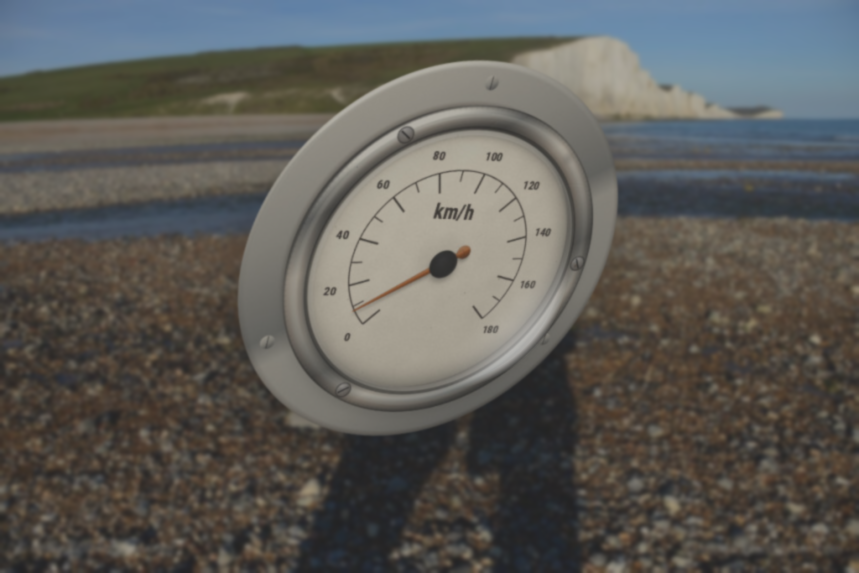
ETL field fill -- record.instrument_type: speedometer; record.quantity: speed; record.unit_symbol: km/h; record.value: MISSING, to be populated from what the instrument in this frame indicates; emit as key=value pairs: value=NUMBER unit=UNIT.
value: value=10 unit=km/h
